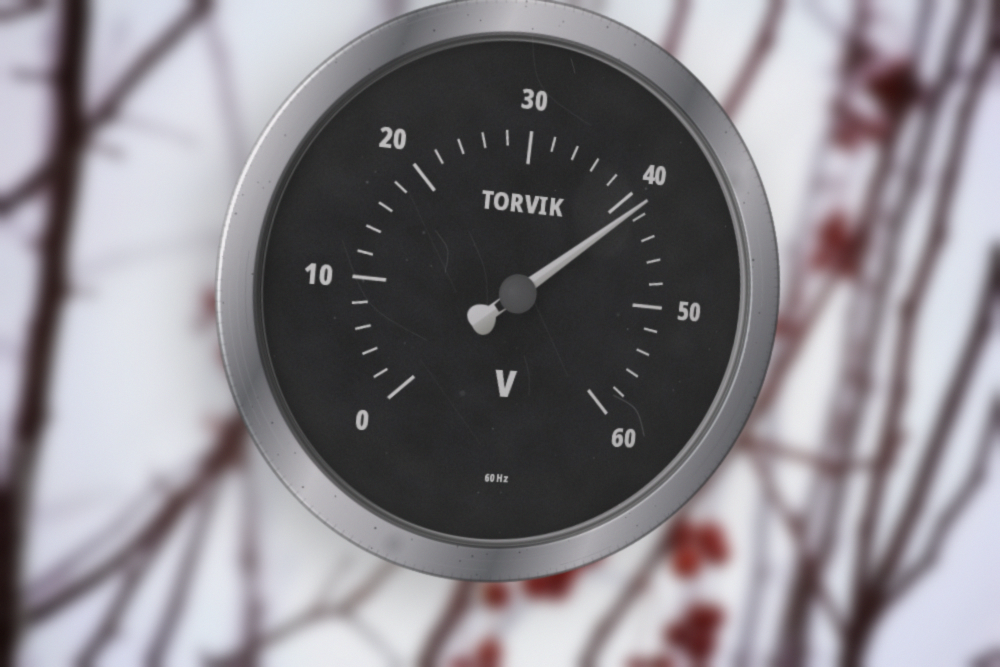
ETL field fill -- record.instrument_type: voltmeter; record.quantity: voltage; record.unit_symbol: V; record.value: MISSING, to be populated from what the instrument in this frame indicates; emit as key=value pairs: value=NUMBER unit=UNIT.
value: value=41 unit=V
